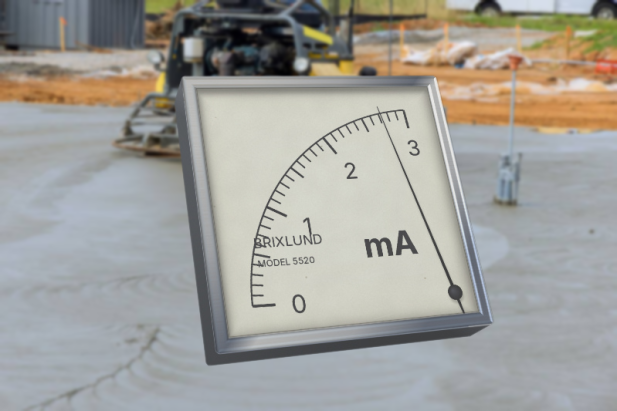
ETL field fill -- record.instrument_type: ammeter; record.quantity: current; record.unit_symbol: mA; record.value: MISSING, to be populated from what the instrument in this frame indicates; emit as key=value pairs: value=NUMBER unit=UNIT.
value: value=2.7 unit=mA
